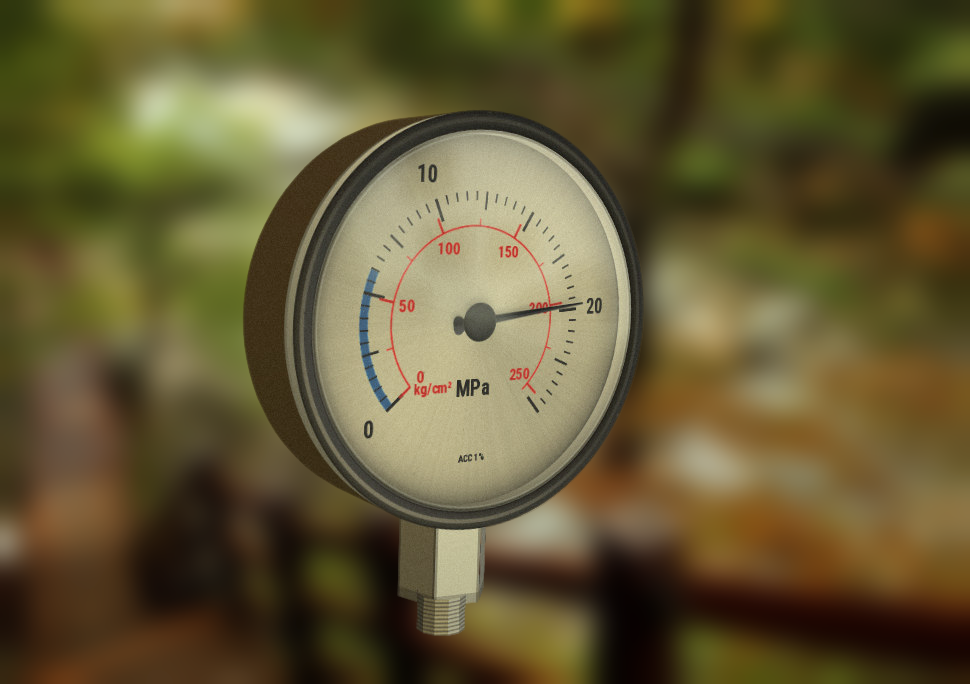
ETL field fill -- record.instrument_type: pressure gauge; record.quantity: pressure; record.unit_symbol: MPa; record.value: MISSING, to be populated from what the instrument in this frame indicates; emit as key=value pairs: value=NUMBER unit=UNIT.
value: value=19.75 unit=MPa
